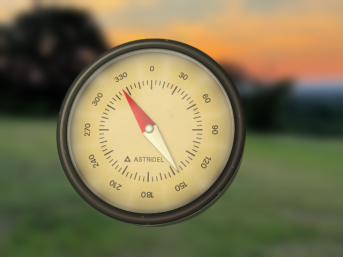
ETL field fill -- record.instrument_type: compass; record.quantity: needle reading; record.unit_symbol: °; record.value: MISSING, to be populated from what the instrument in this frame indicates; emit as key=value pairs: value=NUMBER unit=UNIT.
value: value=325 unit=°
